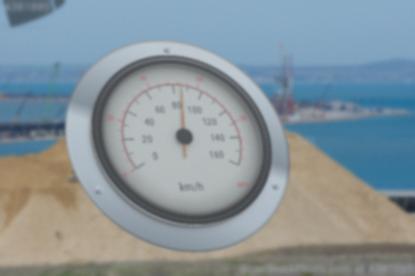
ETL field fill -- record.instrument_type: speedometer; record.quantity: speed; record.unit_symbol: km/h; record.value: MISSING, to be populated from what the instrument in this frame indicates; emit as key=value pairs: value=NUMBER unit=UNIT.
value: value=85 unit=km/h
